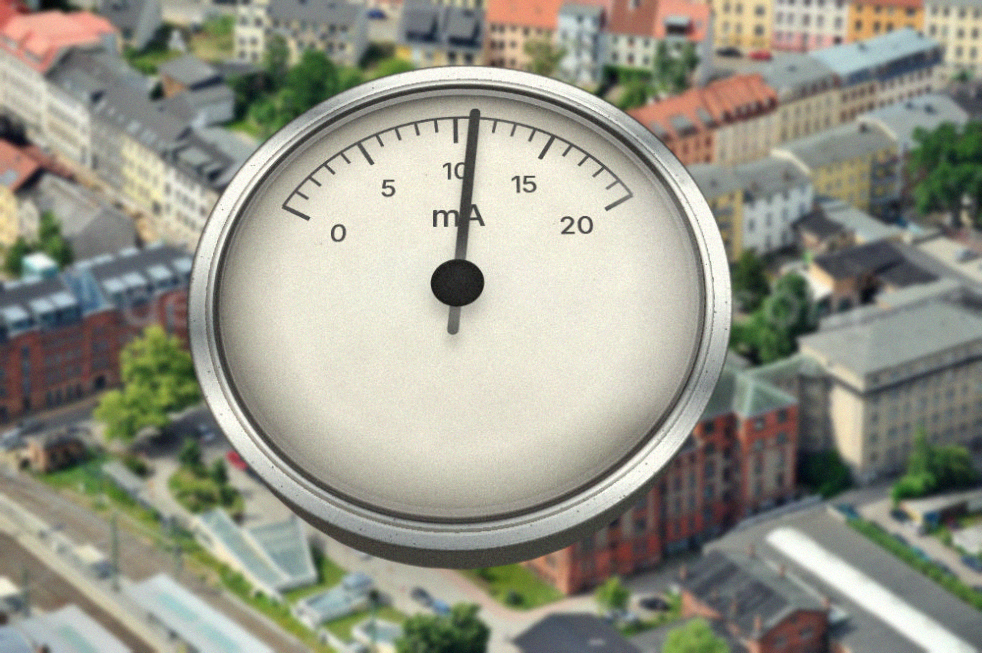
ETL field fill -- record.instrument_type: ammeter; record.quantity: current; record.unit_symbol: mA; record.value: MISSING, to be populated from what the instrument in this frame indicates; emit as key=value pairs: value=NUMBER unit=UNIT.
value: value=11 unit=mA
